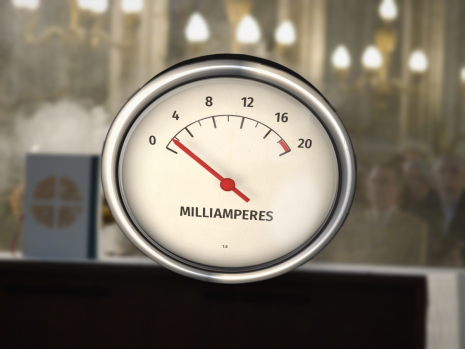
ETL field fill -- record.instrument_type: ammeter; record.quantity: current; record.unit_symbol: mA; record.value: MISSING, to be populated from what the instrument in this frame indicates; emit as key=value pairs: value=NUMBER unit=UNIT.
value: value=2 unit=mA
